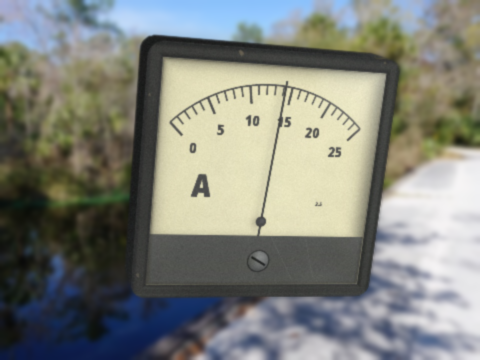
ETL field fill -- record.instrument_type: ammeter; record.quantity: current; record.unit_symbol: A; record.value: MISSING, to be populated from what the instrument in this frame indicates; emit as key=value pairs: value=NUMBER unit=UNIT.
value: value=14 unit=A
